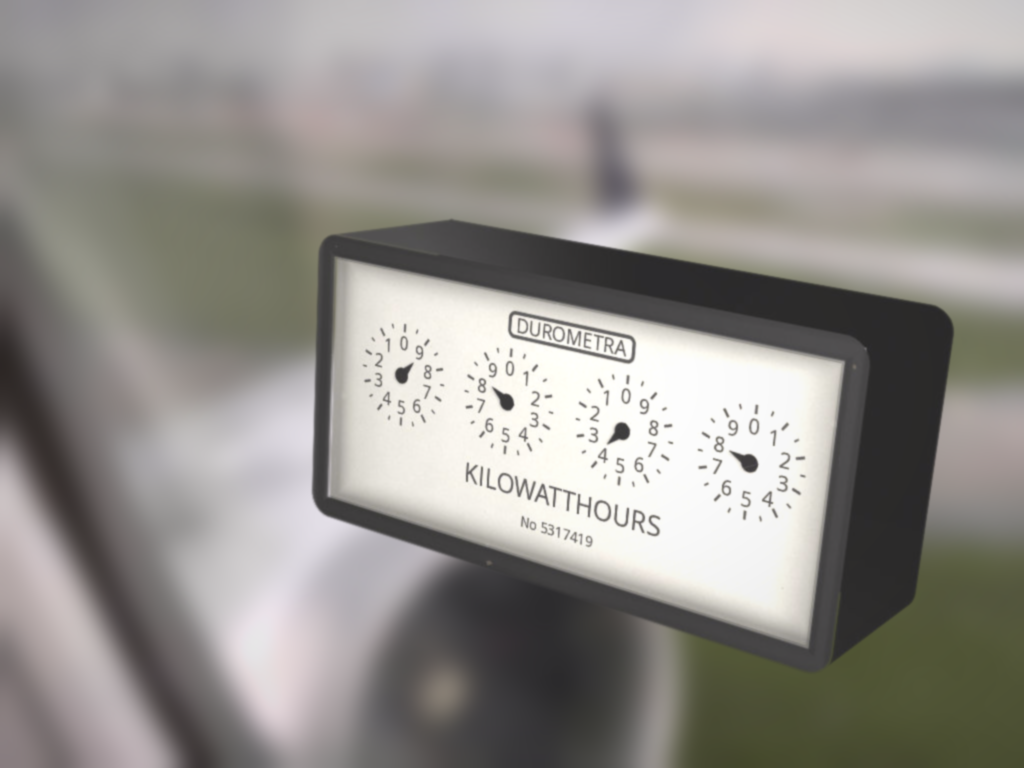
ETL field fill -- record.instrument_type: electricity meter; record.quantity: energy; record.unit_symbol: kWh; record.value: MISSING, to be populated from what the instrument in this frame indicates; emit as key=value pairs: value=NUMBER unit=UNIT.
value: value=8838 unit=kWh
